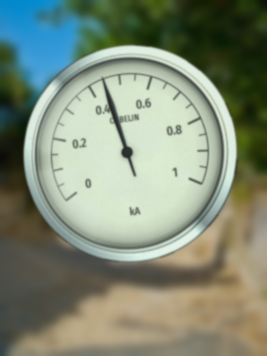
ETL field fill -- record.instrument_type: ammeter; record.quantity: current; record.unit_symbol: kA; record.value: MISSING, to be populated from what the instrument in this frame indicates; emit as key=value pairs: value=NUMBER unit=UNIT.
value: value=0.45 unit=kA
